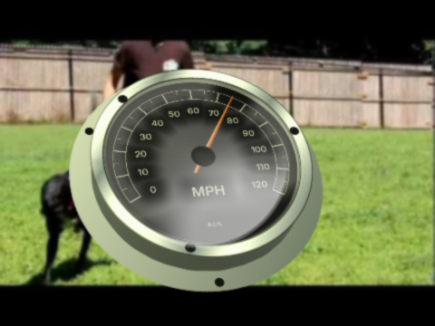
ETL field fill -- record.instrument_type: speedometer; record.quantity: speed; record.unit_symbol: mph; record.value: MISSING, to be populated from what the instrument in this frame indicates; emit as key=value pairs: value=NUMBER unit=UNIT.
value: value=75 unit=mph
